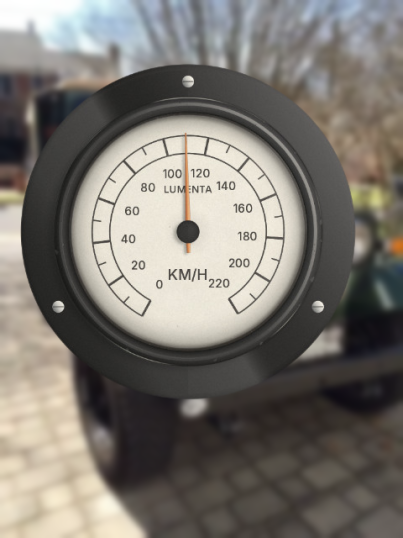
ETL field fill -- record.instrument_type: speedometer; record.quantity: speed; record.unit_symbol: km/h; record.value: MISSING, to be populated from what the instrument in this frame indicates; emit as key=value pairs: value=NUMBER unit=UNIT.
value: value=110 unit=km/h
